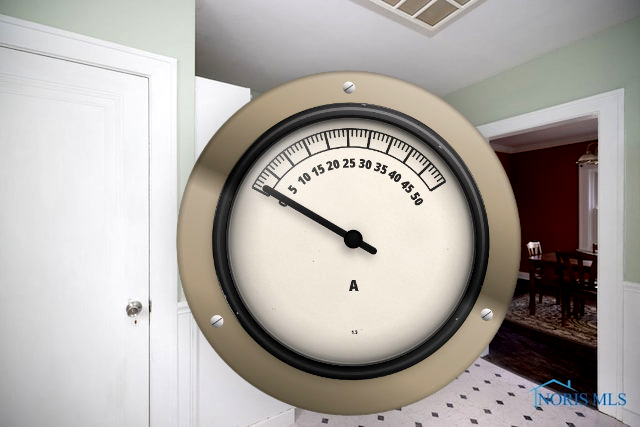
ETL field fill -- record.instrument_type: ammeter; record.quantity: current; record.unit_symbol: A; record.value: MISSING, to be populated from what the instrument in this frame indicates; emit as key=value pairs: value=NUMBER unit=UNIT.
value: value=1 unit=A
